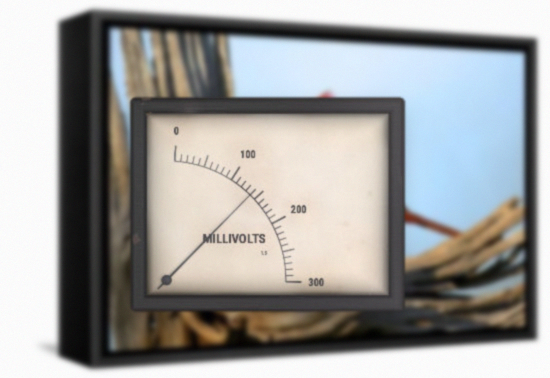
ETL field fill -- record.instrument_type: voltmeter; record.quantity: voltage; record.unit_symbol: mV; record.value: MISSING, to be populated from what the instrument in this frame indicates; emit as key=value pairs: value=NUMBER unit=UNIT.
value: value=140 unit=mV
